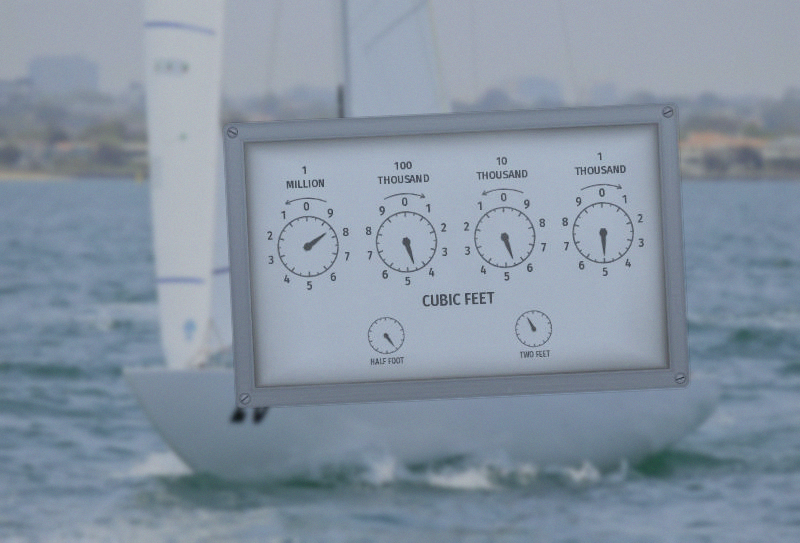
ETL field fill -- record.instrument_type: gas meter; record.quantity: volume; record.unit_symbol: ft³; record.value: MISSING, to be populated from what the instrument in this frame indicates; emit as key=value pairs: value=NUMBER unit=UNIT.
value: value=845500 unit=ft³
